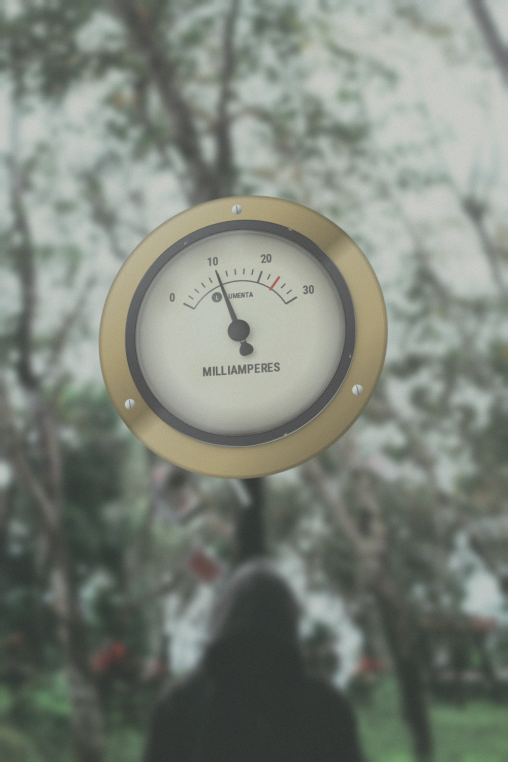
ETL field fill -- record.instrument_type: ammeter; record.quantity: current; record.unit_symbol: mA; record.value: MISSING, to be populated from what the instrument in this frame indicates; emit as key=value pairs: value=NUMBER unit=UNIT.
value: value=10 unit=mA
